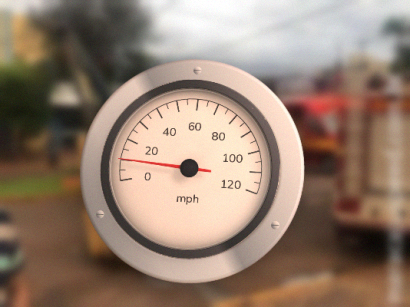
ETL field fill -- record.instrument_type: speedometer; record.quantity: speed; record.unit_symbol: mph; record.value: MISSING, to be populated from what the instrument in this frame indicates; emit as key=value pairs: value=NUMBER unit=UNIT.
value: value=10 unit=mph
